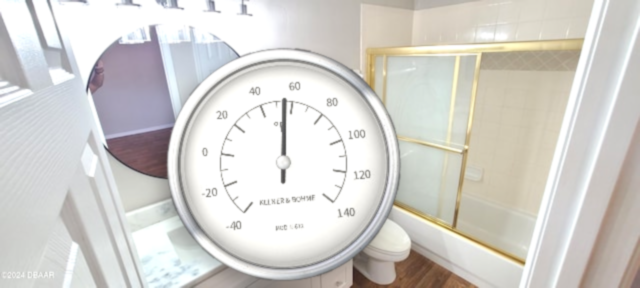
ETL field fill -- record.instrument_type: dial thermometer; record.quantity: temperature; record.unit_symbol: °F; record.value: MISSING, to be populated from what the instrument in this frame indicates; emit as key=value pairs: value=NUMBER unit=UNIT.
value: value=55 unit=°F
